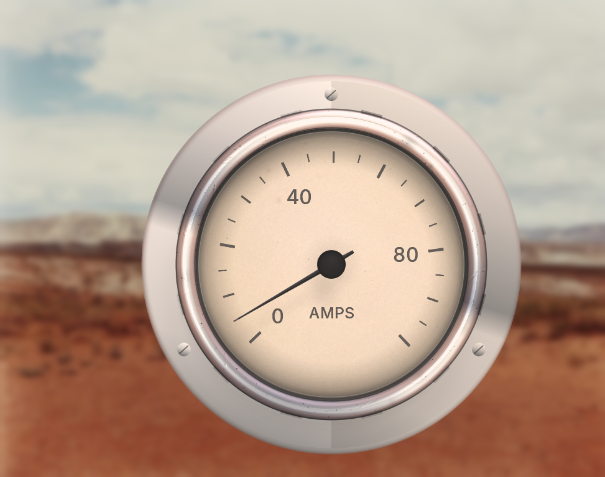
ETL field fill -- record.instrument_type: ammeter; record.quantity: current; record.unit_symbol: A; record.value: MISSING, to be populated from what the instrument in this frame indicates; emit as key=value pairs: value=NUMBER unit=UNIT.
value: value=5 unit=A
